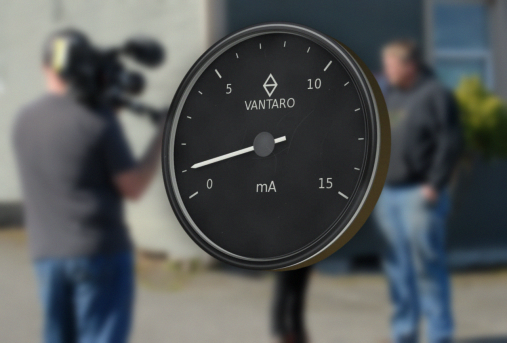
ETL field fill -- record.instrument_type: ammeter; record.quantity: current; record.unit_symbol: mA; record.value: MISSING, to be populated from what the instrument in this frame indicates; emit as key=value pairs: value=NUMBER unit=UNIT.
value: value=1 unit=mA
